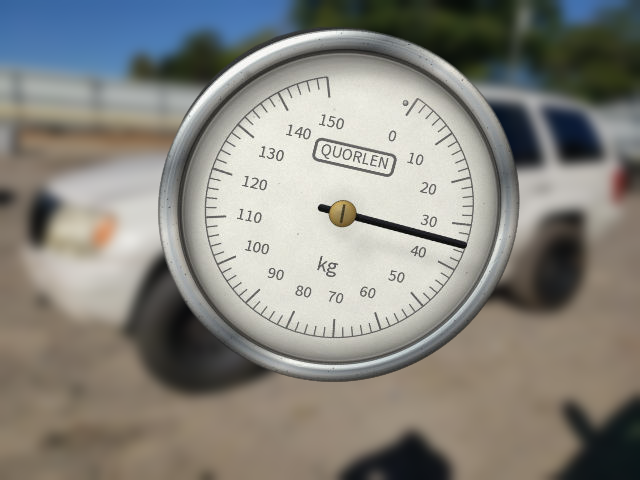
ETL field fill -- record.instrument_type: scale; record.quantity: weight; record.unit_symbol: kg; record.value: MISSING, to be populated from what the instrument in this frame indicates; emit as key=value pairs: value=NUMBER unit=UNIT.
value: value=34 unit=kg
